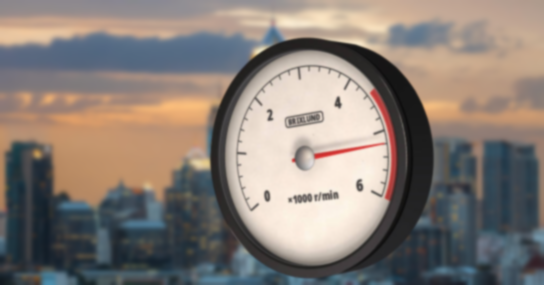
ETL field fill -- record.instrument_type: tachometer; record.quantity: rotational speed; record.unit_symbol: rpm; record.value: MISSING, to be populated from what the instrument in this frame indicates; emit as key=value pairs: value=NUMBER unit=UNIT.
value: value=5200 unit=rpm
